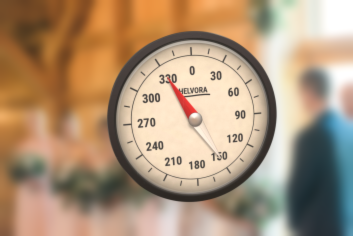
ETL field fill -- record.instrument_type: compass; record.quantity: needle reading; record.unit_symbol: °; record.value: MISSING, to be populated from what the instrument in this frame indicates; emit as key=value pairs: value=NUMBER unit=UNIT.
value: value=330 unit=°
